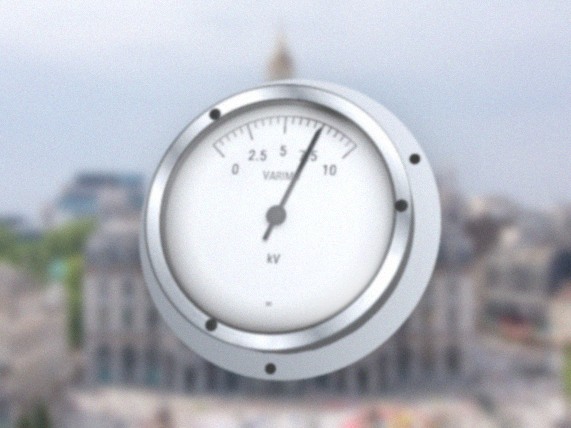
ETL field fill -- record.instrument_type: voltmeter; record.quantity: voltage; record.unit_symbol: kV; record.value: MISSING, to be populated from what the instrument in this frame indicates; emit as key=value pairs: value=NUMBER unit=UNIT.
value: value=7.5 unit=kV
